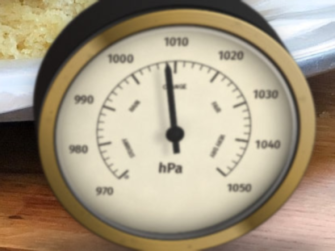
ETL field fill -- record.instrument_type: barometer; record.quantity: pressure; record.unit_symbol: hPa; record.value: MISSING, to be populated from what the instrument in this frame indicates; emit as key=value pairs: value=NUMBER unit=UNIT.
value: value=1008 unit=hPa
